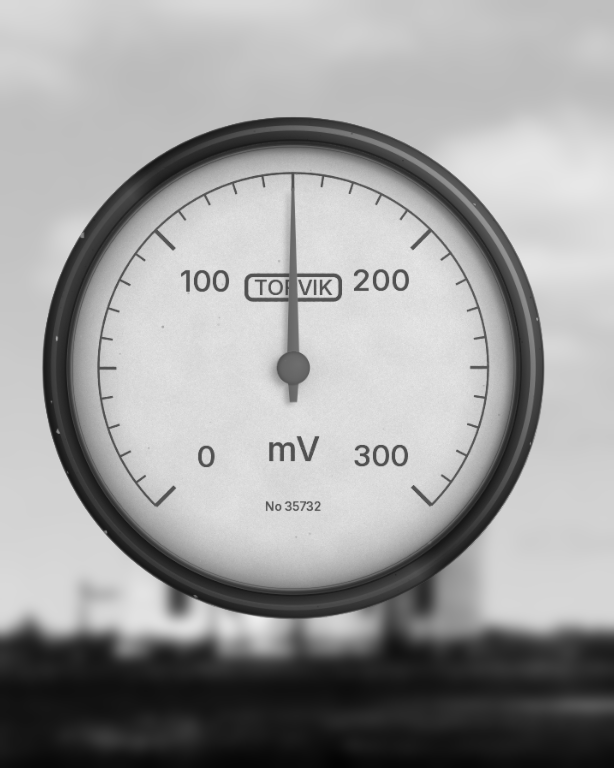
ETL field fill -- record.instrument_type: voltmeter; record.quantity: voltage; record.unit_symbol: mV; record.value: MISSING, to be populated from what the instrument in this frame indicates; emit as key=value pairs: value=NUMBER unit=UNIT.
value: value=150 unit=mV
